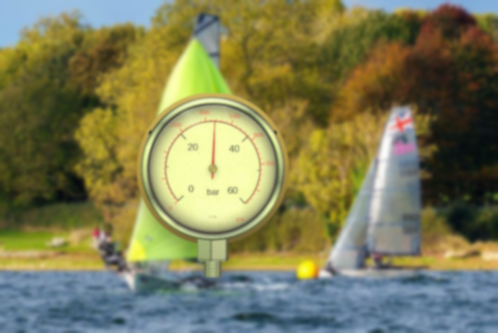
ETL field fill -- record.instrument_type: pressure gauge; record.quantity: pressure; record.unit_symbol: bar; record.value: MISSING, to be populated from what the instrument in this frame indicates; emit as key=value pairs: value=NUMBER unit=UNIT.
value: value=30 unit=bar
